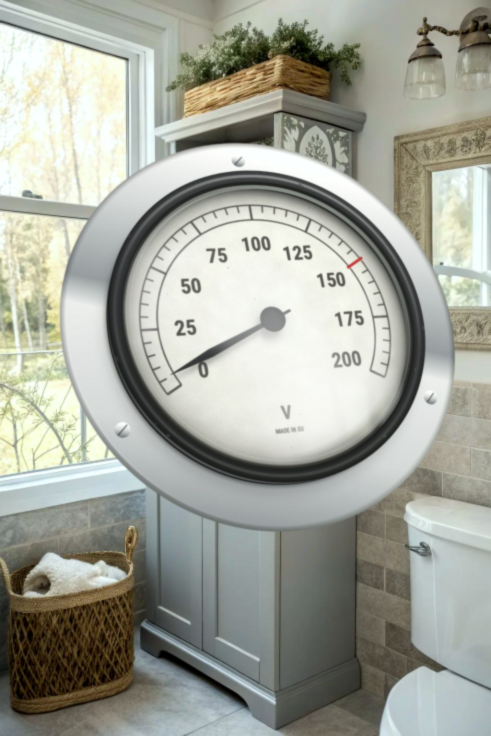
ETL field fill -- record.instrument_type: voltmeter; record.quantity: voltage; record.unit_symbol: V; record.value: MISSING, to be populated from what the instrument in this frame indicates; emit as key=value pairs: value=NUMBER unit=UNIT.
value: value=5 unit=V
